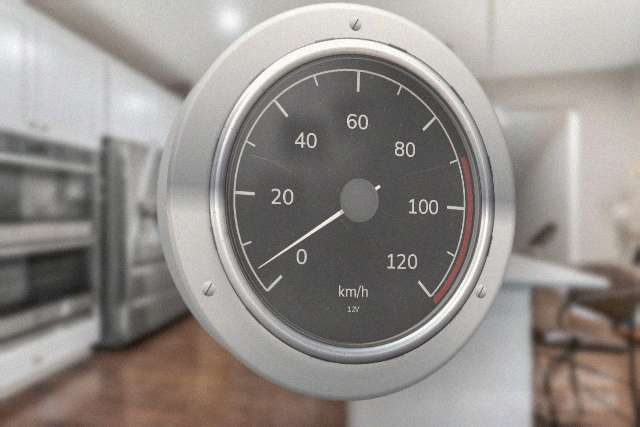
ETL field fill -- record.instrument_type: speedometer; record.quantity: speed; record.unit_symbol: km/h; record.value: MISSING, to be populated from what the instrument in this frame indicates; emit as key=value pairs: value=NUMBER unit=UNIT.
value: value=5 unit=km/h
